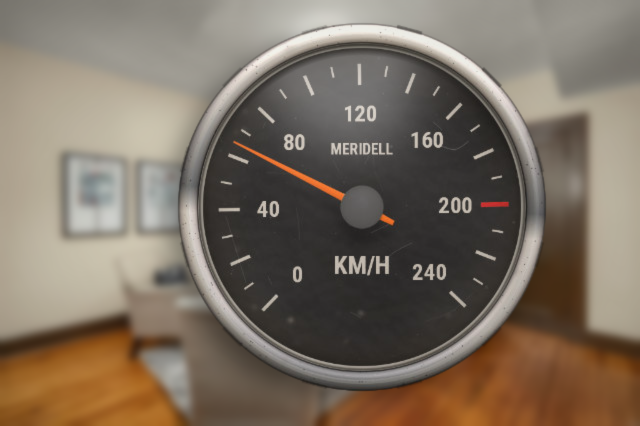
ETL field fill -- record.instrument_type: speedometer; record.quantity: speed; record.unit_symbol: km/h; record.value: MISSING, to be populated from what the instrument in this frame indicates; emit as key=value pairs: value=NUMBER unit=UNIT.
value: value=65 unit=km/h
